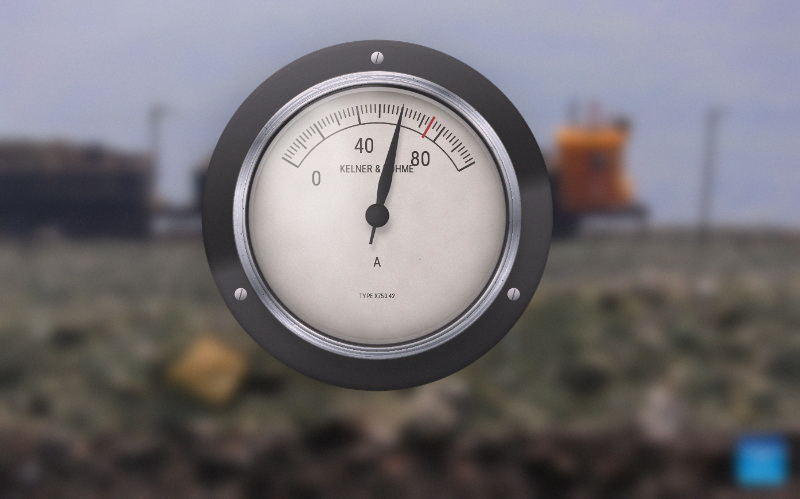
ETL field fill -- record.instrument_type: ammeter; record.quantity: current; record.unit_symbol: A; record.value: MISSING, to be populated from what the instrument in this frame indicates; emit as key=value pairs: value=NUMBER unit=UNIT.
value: value=60 unit=A
